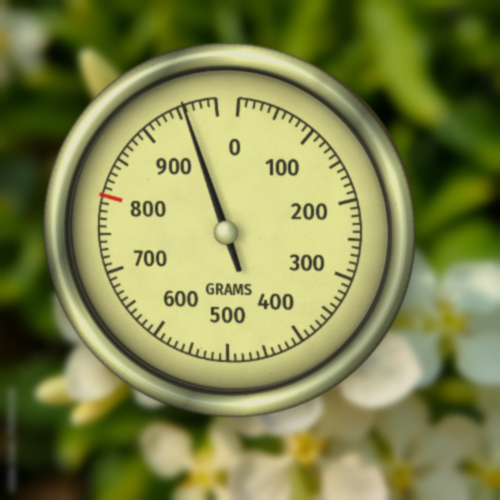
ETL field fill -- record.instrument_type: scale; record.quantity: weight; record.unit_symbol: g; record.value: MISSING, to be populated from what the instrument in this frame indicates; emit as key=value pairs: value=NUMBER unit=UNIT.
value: value=960 unit=g
